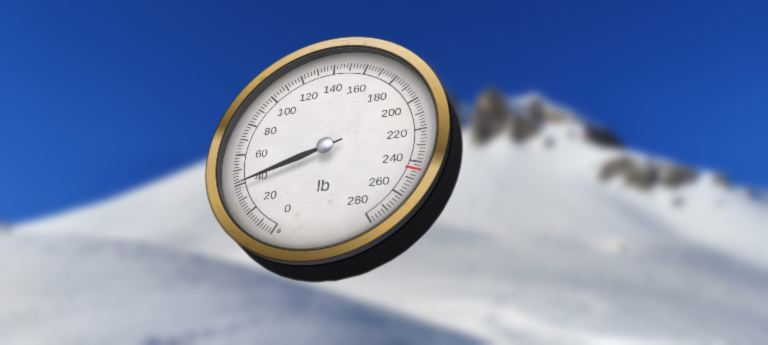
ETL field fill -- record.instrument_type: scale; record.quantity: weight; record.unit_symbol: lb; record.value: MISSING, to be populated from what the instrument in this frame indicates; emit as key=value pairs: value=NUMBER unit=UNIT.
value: value=40 unit=lb
